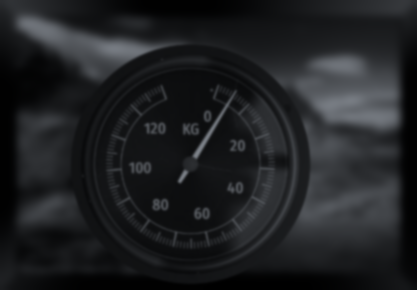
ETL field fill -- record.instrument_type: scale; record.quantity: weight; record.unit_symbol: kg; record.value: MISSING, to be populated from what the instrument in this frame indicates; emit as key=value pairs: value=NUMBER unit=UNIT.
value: value=5 unit=kg
